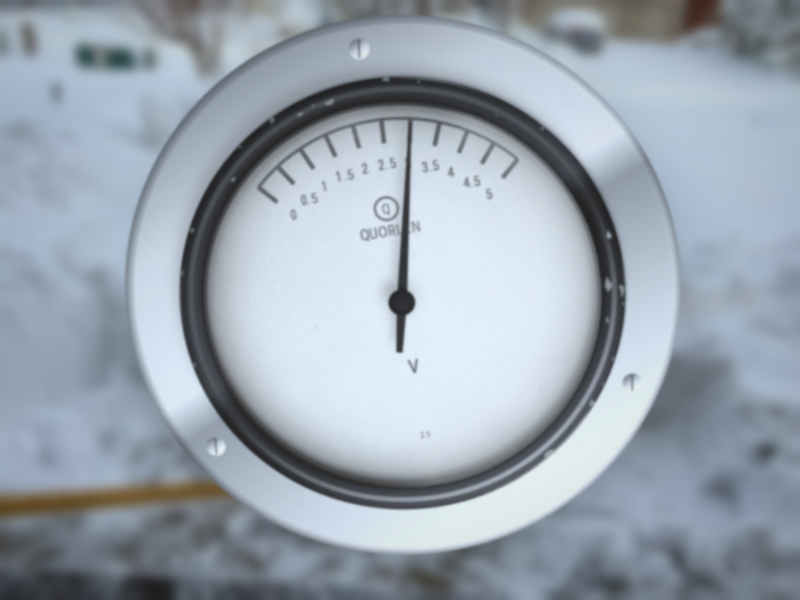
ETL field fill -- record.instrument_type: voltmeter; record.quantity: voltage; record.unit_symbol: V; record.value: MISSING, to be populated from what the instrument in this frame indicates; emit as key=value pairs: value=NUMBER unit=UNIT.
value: value=3 unit=V
